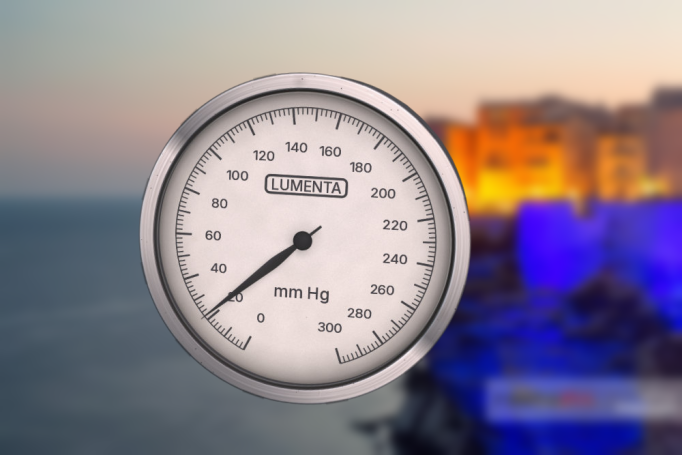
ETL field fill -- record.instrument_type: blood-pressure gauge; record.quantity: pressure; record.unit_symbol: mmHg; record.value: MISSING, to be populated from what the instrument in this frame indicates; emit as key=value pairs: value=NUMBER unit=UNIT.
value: value=22 unit=mmHg
